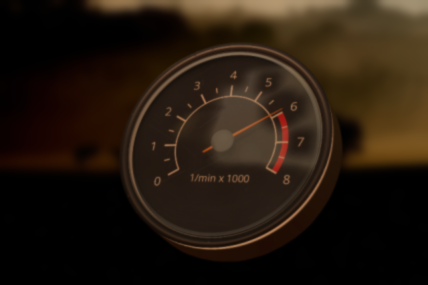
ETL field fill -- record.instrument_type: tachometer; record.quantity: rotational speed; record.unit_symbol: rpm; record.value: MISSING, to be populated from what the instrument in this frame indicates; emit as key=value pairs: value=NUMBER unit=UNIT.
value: value=6000 unit=rpm
